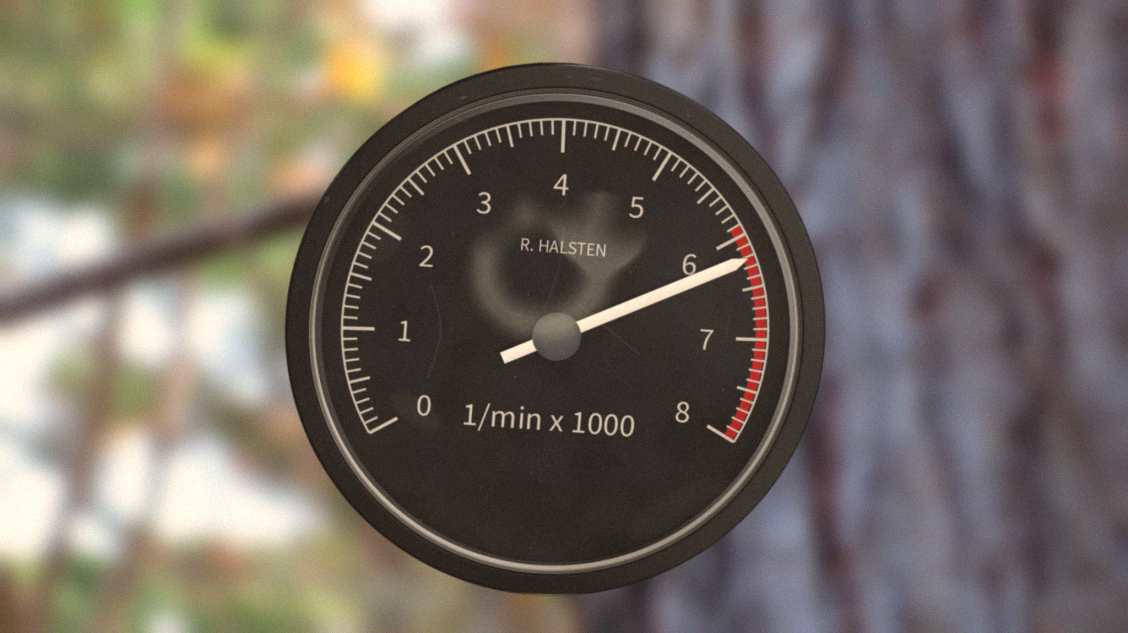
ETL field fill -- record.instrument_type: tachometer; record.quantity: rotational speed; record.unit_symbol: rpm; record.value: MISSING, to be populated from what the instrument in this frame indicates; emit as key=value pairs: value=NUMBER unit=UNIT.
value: value=6200 unit=rpm
